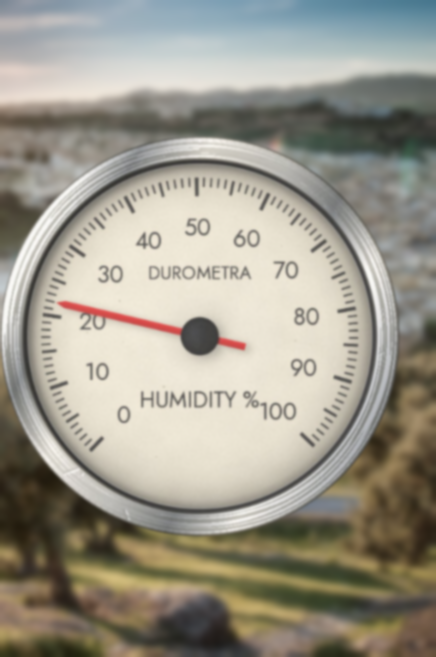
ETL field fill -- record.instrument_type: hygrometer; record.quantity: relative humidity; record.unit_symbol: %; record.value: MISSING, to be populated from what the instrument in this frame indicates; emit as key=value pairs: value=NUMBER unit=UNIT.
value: value=22 unit=%
